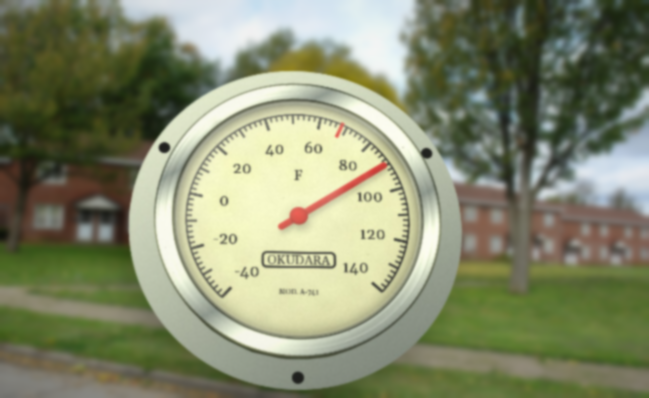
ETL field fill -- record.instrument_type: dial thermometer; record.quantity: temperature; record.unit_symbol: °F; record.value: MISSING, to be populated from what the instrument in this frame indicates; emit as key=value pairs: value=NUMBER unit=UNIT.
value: value=90 unit=°F
